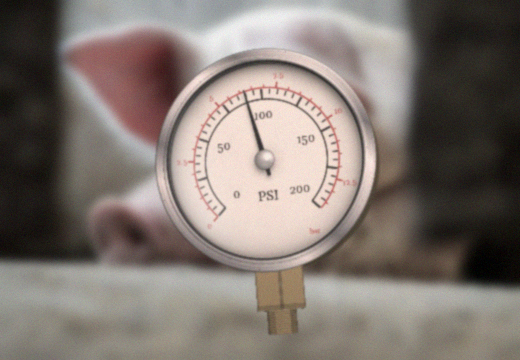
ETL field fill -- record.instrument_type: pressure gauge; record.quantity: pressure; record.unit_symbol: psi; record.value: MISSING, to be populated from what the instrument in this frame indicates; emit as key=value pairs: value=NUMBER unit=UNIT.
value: value=90 unit=psi
